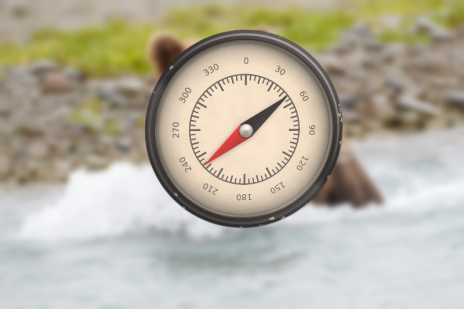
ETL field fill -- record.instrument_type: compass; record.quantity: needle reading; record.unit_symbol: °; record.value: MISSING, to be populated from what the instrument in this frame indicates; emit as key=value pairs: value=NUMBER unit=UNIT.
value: value=230 unit=°
